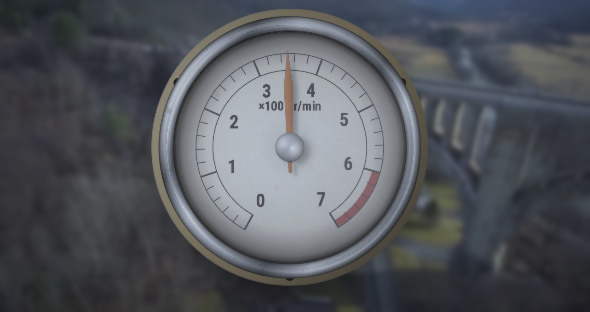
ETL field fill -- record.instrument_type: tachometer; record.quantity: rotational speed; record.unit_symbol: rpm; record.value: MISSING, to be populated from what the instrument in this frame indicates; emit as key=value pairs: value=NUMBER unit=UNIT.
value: value=3500 unit=rpm
